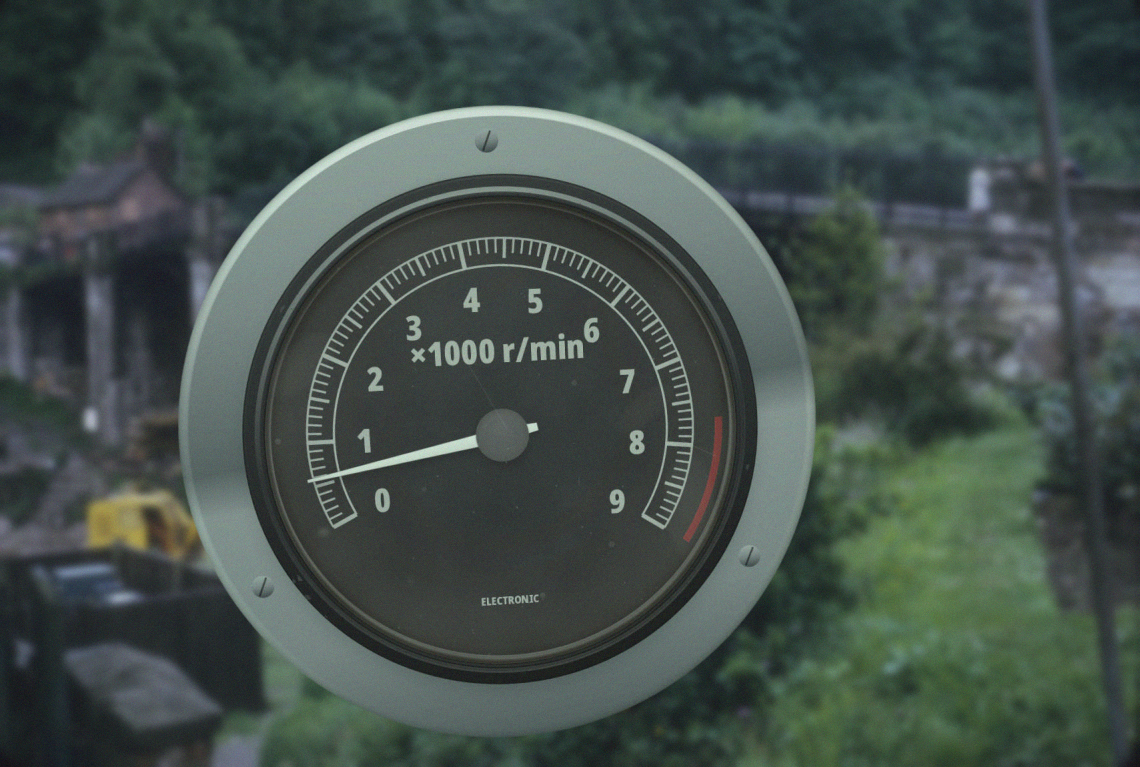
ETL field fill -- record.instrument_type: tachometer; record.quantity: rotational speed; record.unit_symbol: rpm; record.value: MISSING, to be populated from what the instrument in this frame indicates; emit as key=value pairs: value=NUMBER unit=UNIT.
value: value=600 unit=rpm
